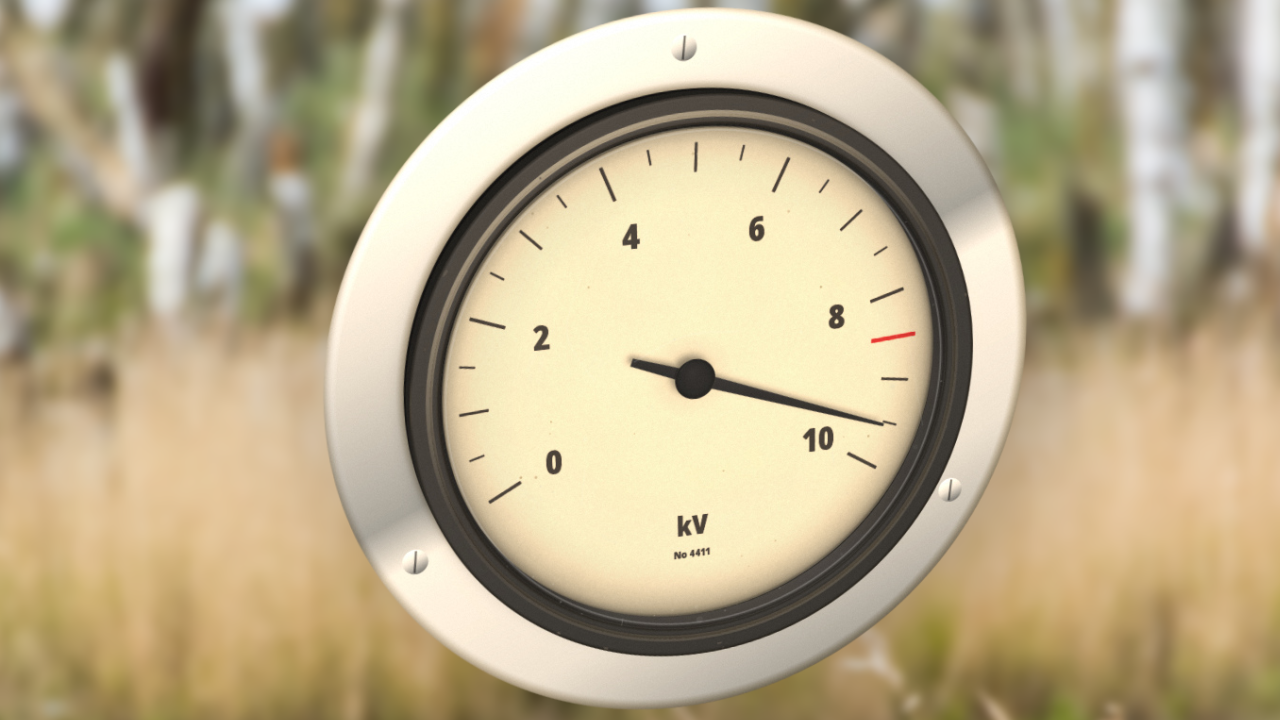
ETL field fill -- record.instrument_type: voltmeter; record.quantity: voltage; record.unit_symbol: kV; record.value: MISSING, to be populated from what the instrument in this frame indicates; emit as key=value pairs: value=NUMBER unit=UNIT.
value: value=9.5 unit=kV
